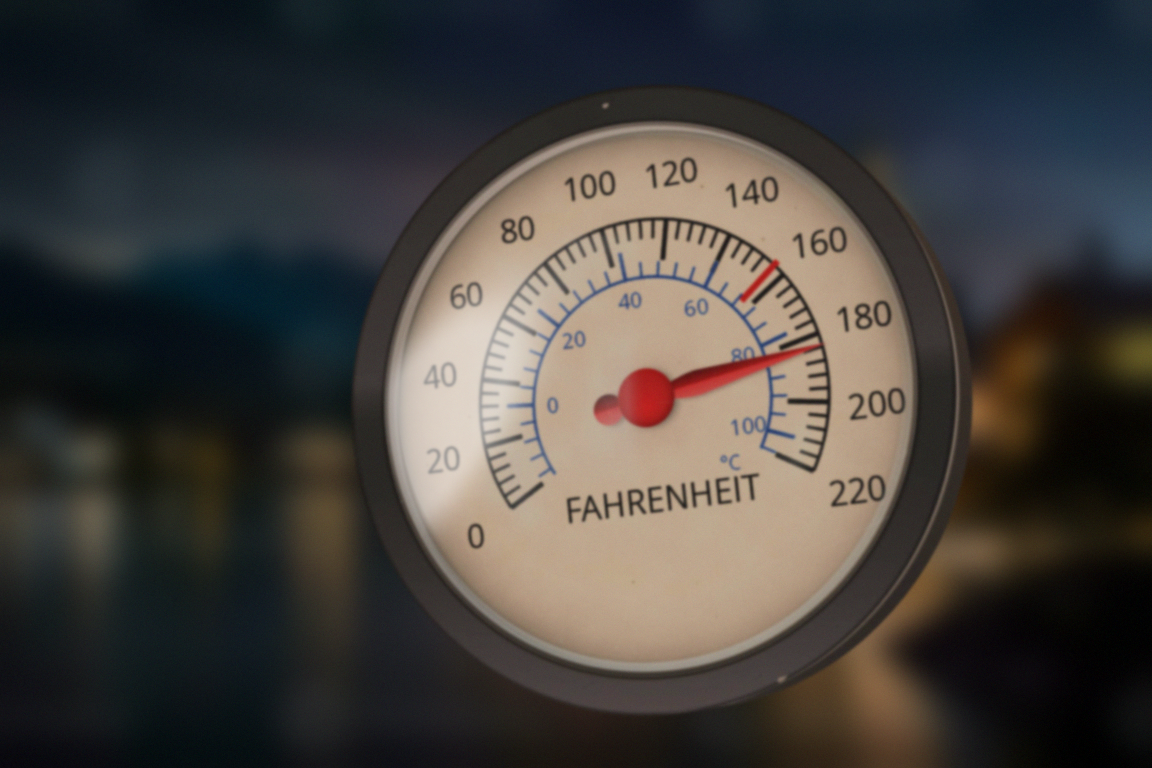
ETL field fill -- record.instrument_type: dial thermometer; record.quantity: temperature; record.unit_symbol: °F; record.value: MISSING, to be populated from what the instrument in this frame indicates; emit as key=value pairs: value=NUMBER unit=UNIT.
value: value=184 unit=°F
